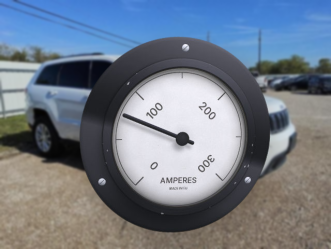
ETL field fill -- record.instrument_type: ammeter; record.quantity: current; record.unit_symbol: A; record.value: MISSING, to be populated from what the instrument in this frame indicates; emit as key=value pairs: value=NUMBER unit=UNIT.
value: value=75 unit=A
